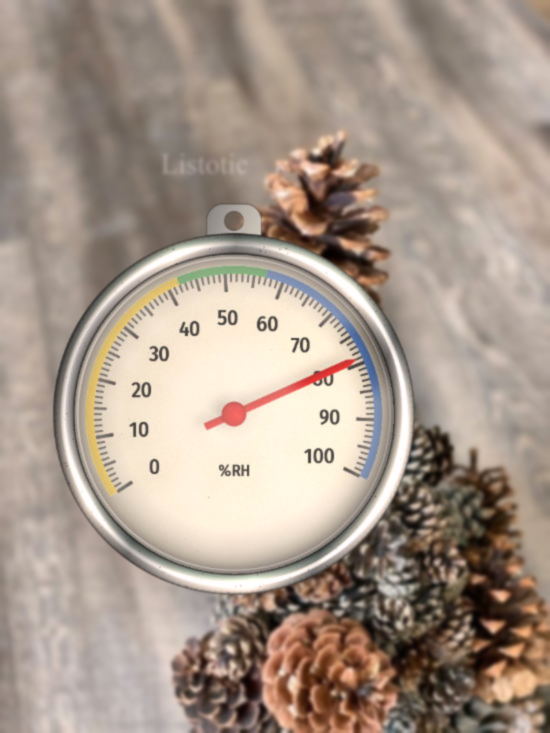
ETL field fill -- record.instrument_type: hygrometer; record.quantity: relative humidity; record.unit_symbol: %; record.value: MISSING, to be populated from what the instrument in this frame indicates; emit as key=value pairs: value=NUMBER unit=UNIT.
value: value=79 unit=%
